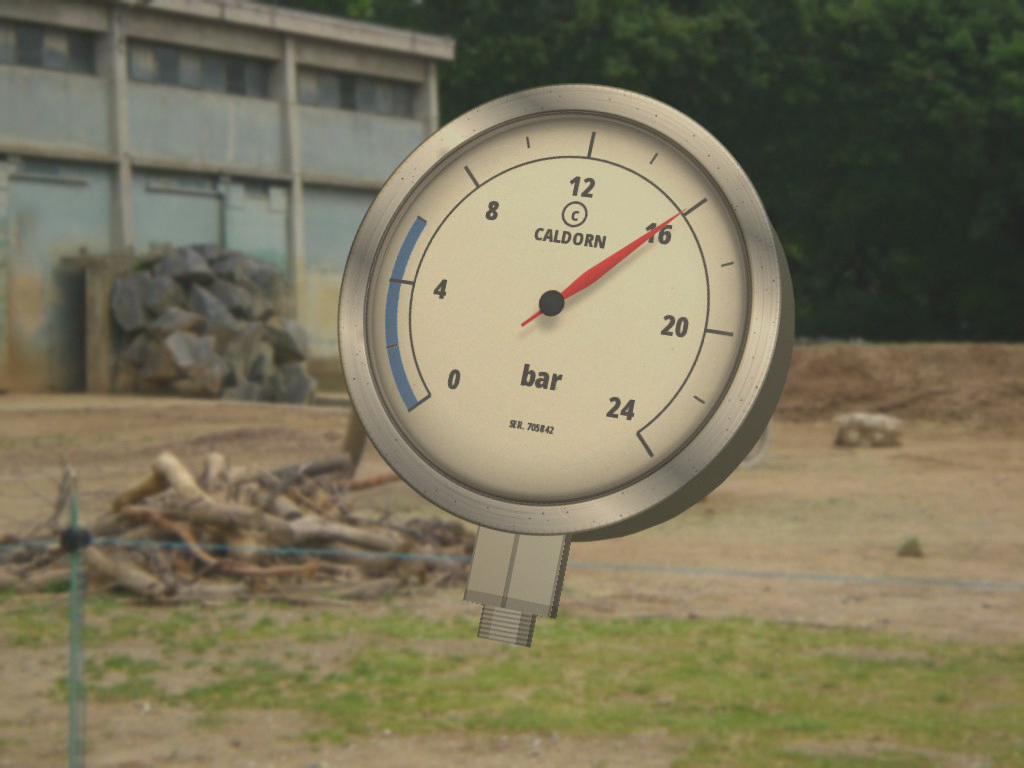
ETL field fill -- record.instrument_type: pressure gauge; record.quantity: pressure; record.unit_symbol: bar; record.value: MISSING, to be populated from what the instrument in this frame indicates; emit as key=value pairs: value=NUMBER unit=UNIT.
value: value=16 unit=bar
